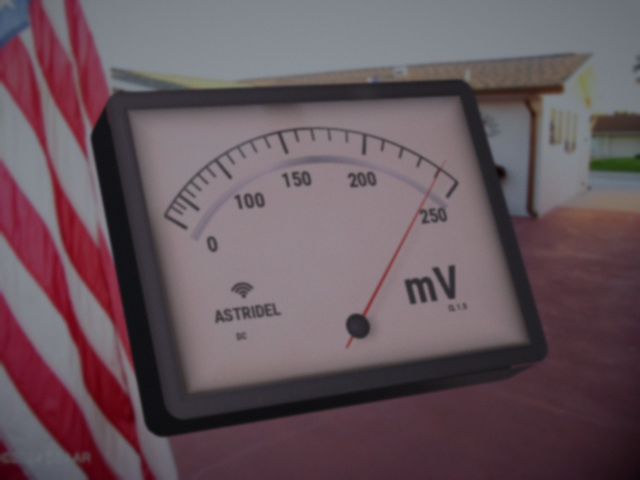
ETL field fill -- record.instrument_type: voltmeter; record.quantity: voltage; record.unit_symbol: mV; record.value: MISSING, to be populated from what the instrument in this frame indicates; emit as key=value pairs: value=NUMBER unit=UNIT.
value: value=240 unit=mV
